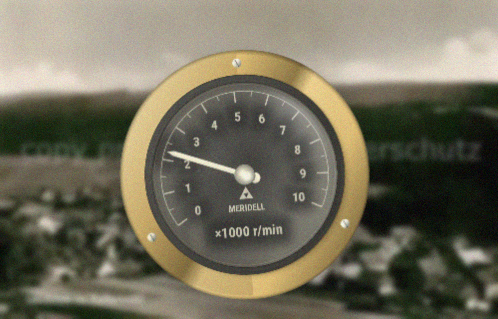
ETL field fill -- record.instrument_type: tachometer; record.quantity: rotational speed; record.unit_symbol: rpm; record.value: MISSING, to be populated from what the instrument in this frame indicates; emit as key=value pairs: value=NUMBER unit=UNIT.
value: value=2250 unit=rpm
